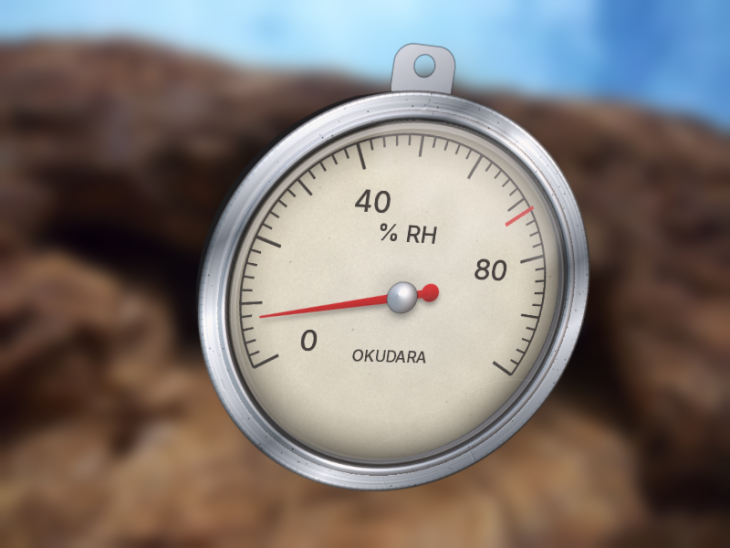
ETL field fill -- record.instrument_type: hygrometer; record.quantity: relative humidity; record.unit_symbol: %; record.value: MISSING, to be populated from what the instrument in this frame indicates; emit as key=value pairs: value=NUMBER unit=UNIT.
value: value=8 unit=%
